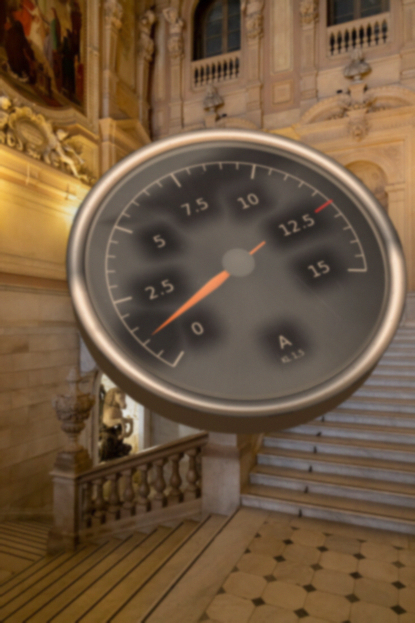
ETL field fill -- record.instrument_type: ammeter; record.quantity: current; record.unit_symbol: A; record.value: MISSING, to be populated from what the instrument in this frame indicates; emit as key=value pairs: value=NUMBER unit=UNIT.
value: value=1 unit=A
